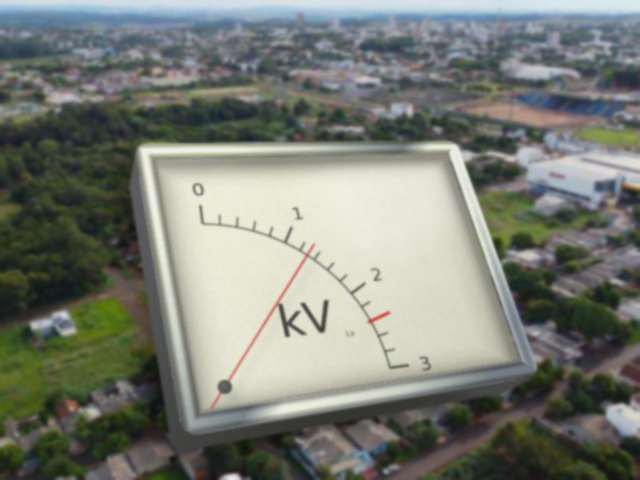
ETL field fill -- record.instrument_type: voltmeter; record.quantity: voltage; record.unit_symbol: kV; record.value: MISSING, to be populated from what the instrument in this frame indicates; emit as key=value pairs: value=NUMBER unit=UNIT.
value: value=1.3 unit=kV
